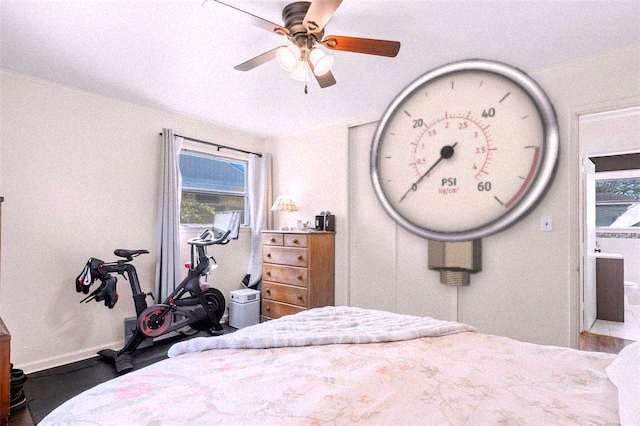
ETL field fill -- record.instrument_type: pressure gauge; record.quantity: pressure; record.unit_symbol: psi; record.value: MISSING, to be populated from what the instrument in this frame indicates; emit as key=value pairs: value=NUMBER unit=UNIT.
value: value=0 unit=psi
